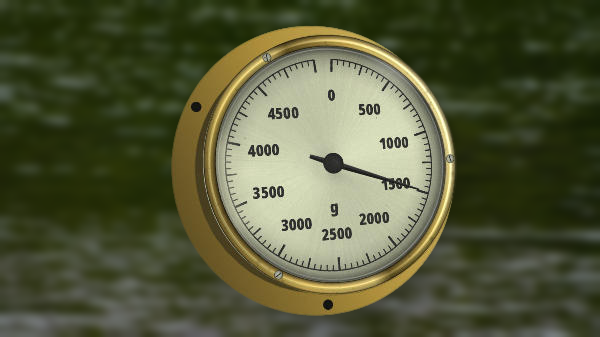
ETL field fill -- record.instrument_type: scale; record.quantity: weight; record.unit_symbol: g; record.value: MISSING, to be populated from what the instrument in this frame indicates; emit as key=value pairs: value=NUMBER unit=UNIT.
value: value=1500 unit=g
